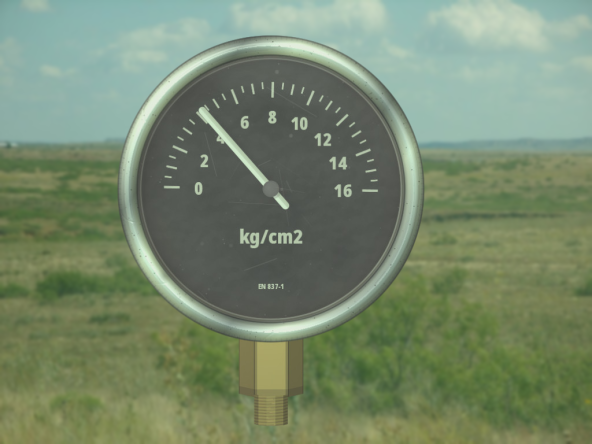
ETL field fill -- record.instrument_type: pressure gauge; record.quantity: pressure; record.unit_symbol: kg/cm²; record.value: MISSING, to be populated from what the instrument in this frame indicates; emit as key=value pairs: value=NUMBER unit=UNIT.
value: value=4.25 unit=kg/cm²
